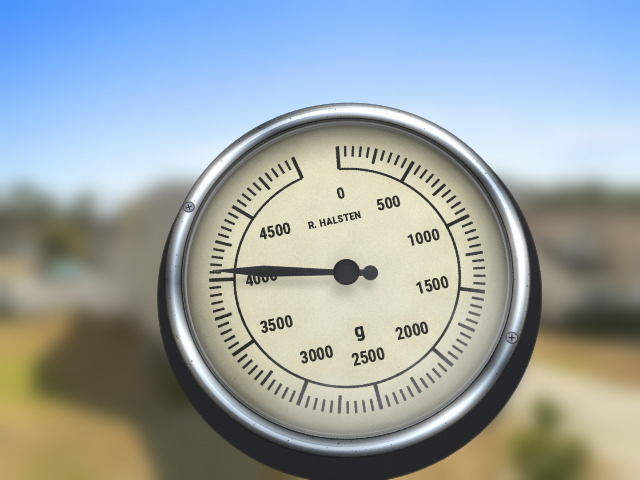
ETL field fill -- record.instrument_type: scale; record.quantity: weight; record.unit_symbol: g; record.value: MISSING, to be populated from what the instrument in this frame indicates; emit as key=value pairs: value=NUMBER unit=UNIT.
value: value=4050 unit=g
